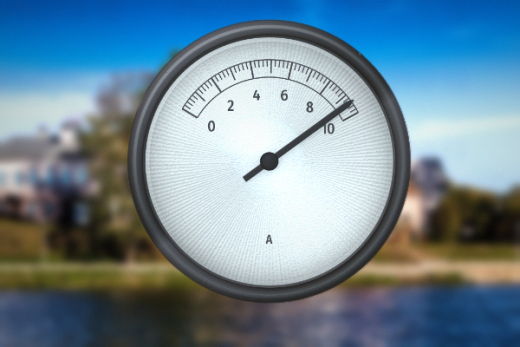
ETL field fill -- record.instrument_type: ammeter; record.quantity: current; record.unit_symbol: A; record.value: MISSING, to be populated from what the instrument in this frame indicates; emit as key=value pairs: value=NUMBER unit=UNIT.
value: value=9.4 unit=A
